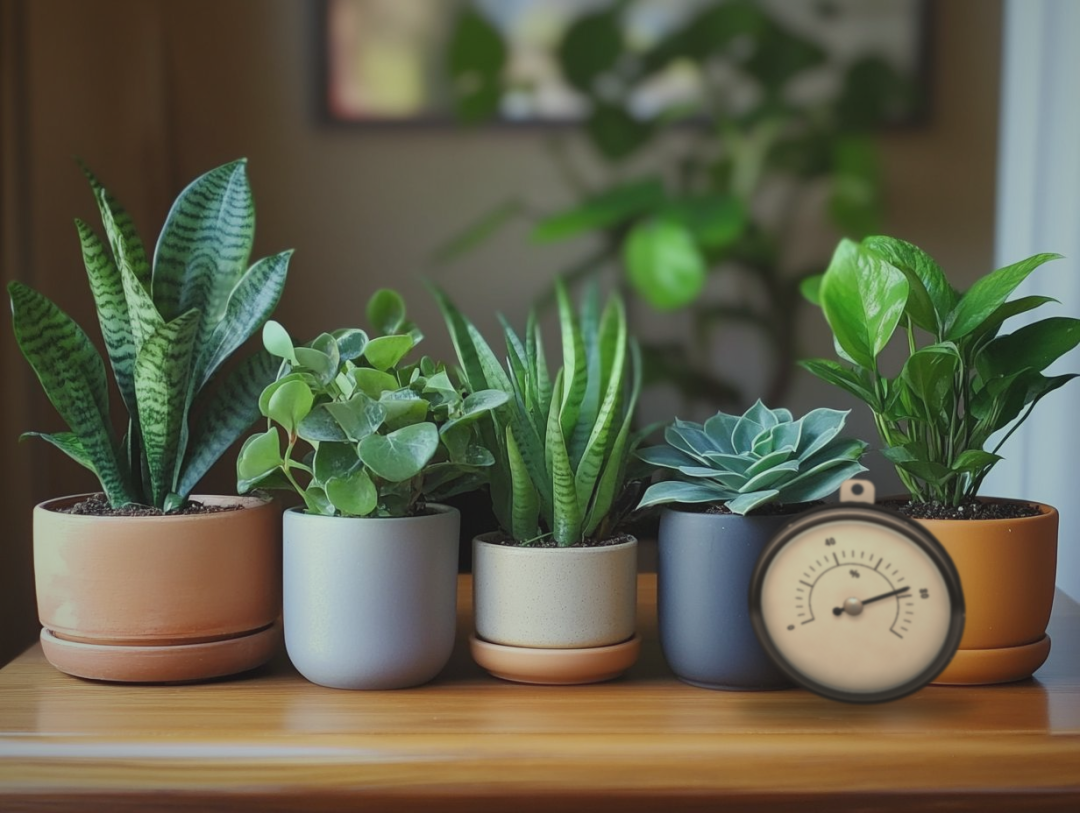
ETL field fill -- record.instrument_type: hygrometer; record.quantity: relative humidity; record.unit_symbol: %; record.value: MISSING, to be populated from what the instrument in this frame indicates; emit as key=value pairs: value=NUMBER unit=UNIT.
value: value=76 unit=%
